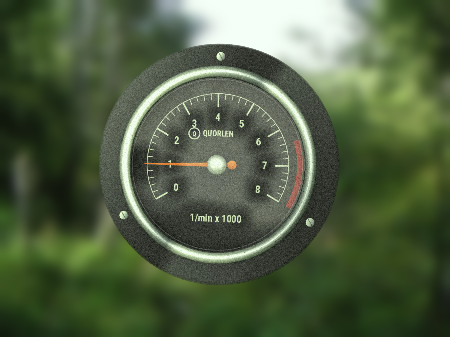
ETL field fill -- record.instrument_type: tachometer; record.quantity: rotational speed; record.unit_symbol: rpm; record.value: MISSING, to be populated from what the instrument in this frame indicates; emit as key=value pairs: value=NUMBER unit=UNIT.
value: value=1000 unit=rpm
